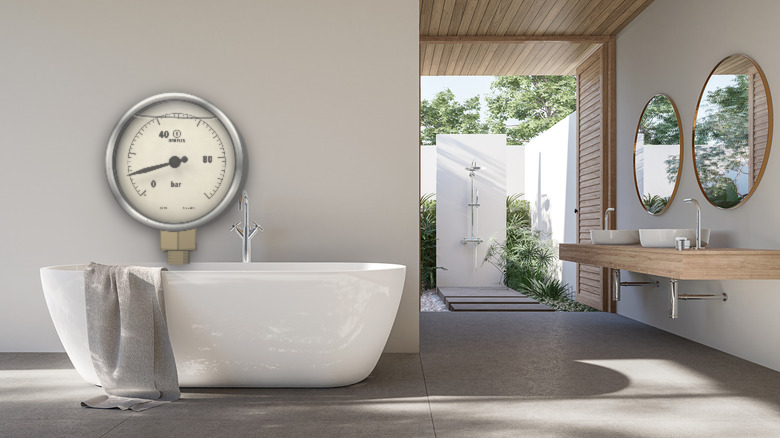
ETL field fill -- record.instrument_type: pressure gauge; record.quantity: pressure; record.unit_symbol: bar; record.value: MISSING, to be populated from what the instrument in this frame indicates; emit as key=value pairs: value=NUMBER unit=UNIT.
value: value=10 unit=bar
